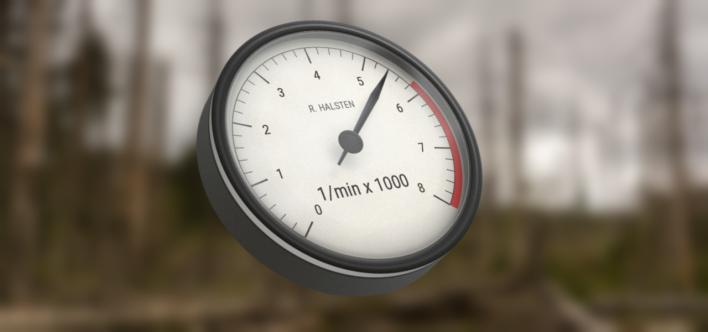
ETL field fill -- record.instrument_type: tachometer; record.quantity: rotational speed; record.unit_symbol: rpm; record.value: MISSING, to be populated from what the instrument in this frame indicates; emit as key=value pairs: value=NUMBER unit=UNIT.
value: value=5400 unit=rpm
